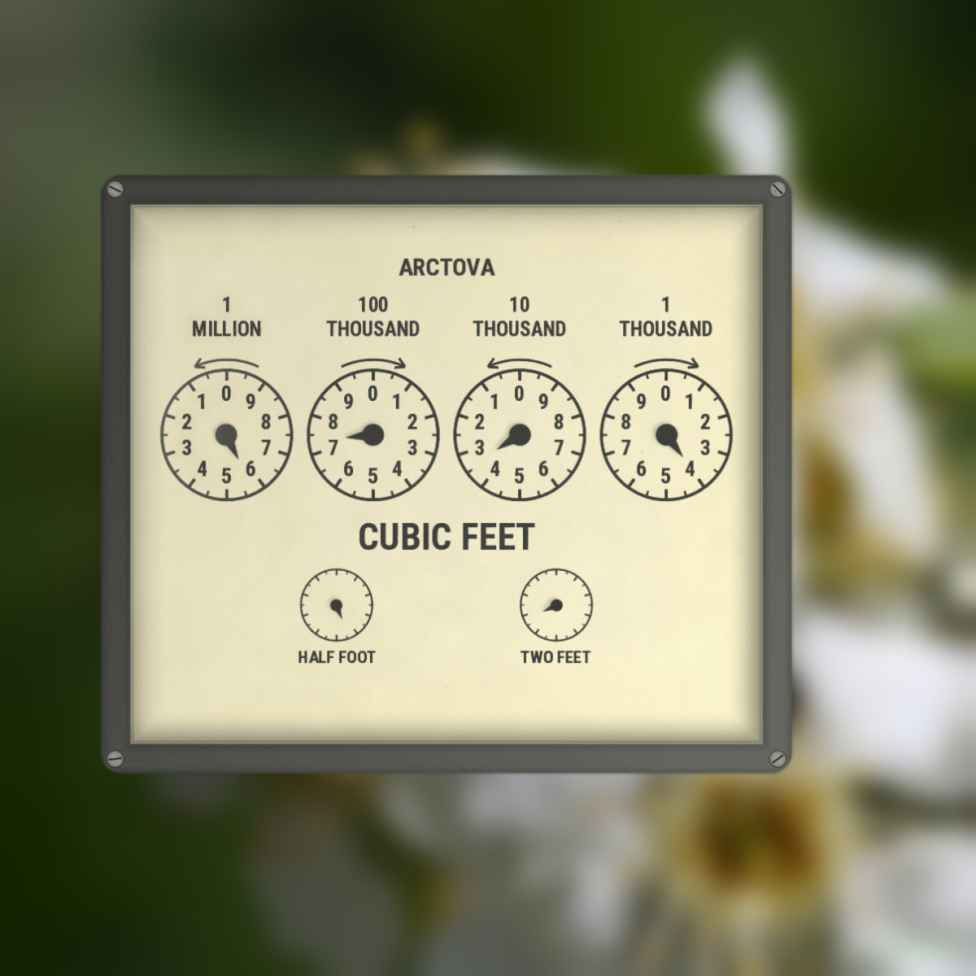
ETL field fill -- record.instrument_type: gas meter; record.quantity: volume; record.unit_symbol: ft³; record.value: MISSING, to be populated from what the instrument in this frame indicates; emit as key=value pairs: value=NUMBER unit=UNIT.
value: value=573400 unit=ft³
